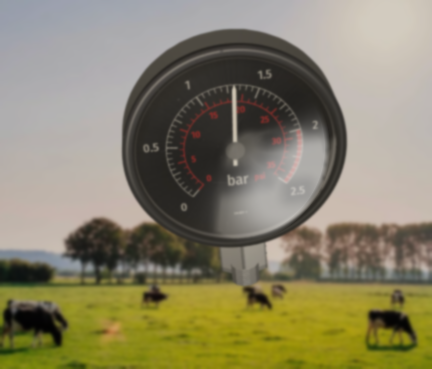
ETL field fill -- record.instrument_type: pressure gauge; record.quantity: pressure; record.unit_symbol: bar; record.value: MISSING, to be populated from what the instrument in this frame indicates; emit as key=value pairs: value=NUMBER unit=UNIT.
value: value=1.3 unit=bar
